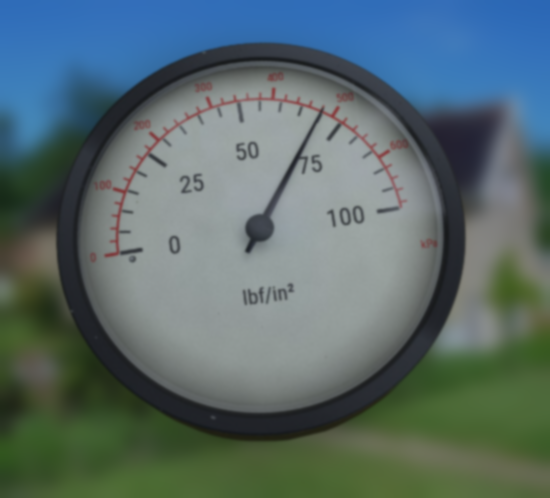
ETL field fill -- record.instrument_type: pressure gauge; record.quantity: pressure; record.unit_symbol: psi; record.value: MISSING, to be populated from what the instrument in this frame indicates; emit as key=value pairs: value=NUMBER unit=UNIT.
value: value=70 unit=psi
